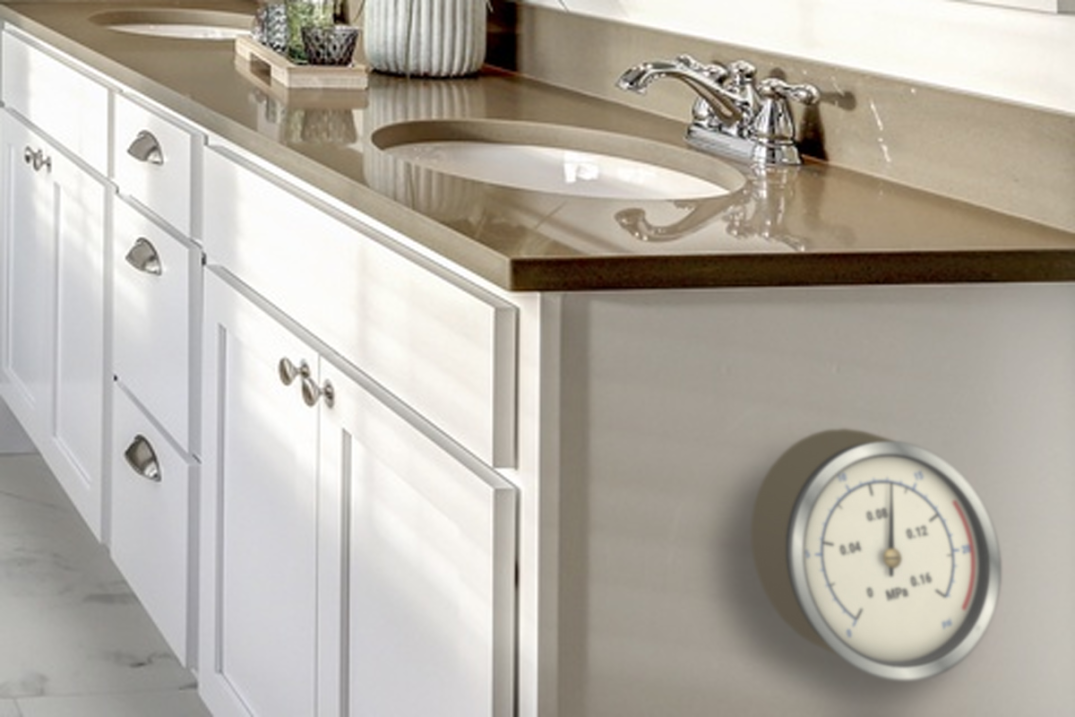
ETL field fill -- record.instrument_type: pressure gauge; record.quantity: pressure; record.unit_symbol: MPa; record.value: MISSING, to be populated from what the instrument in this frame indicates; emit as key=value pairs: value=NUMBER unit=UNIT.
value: value=0.09 unit=MPa
